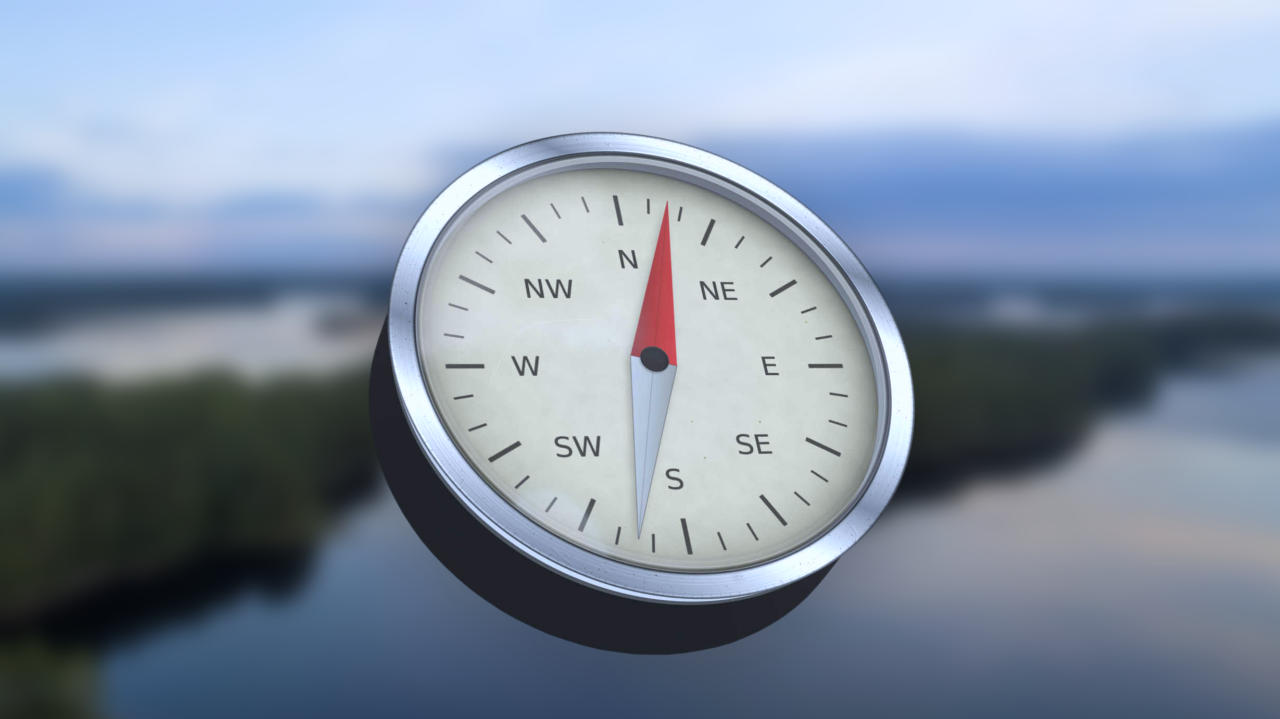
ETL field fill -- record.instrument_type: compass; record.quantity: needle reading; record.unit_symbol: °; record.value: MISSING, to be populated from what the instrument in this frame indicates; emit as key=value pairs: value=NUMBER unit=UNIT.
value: value=15 unit=°
